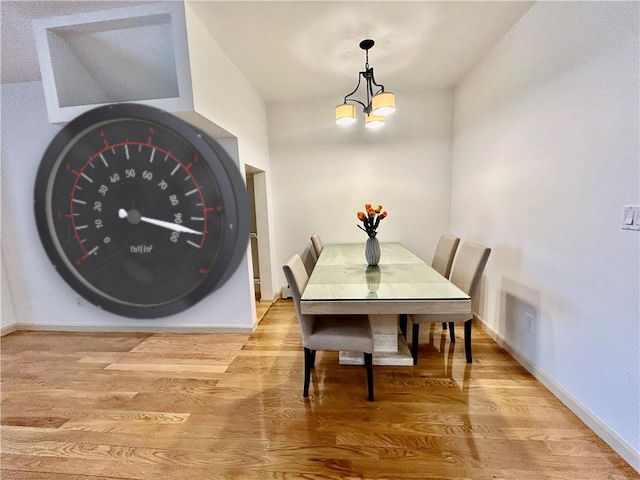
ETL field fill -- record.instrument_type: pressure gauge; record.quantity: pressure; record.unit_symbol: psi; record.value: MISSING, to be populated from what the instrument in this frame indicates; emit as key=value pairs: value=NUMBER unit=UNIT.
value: value=95 unit=psi
